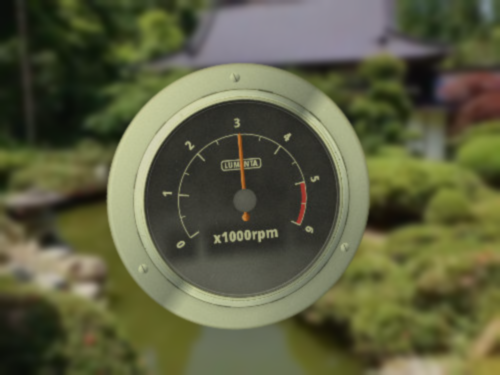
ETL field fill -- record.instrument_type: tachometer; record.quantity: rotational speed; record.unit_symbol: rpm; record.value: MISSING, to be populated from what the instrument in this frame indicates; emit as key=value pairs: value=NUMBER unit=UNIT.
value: value=3000 unit=rpm
